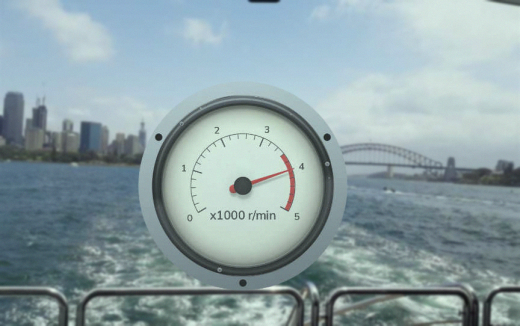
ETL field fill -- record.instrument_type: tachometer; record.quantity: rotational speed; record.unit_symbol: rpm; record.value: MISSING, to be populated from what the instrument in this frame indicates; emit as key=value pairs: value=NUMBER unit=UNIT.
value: value=4000 unit=rpm
